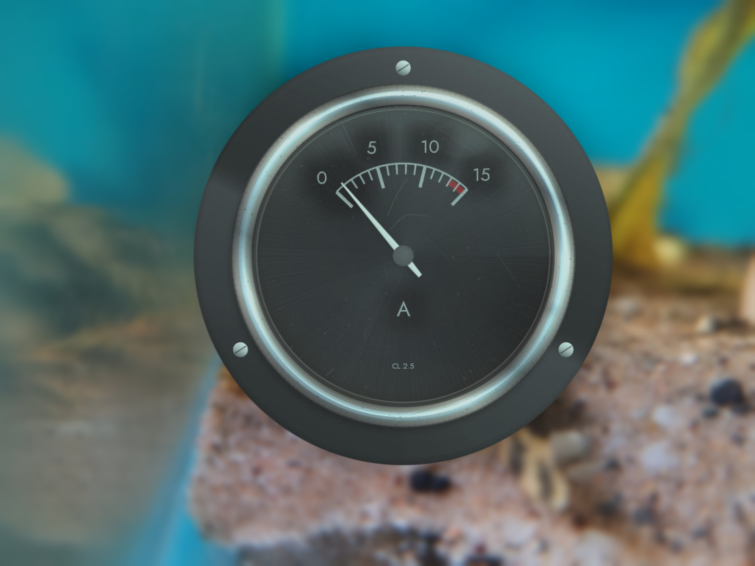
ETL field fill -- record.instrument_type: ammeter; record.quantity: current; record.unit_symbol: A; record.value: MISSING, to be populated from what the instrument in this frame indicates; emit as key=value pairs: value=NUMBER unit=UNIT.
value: value=1 unit=A
